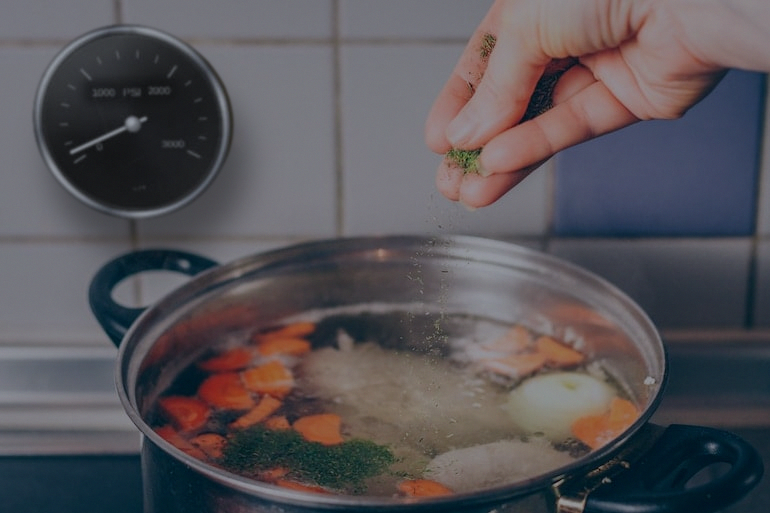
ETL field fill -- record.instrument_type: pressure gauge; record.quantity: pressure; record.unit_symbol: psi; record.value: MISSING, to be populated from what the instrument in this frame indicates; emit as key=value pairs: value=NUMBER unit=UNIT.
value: value=100 unit=psi
